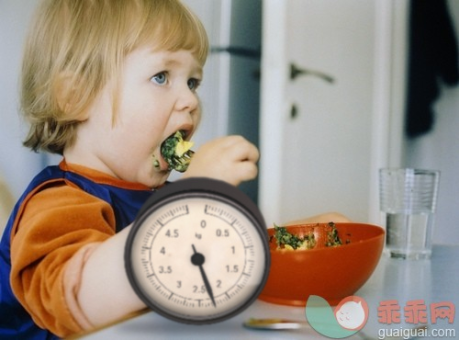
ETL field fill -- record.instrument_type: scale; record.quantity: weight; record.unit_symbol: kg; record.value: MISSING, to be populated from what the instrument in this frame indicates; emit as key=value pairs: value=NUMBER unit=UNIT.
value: value=2.25 unit=kg
